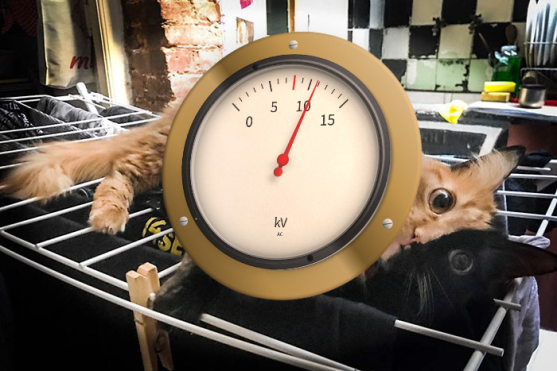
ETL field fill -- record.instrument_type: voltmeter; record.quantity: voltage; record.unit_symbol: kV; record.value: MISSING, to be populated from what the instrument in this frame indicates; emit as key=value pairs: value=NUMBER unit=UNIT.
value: value=11 unit=kV
